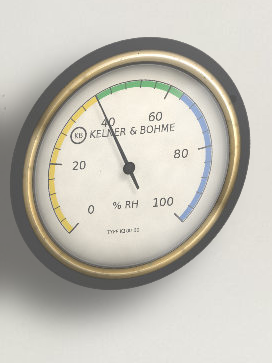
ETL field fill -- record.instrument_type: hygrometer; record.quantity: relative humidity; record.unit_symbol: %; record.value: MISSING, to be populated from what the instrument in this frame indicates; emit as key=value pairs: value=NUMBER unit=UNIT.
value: value=40 unit=%
